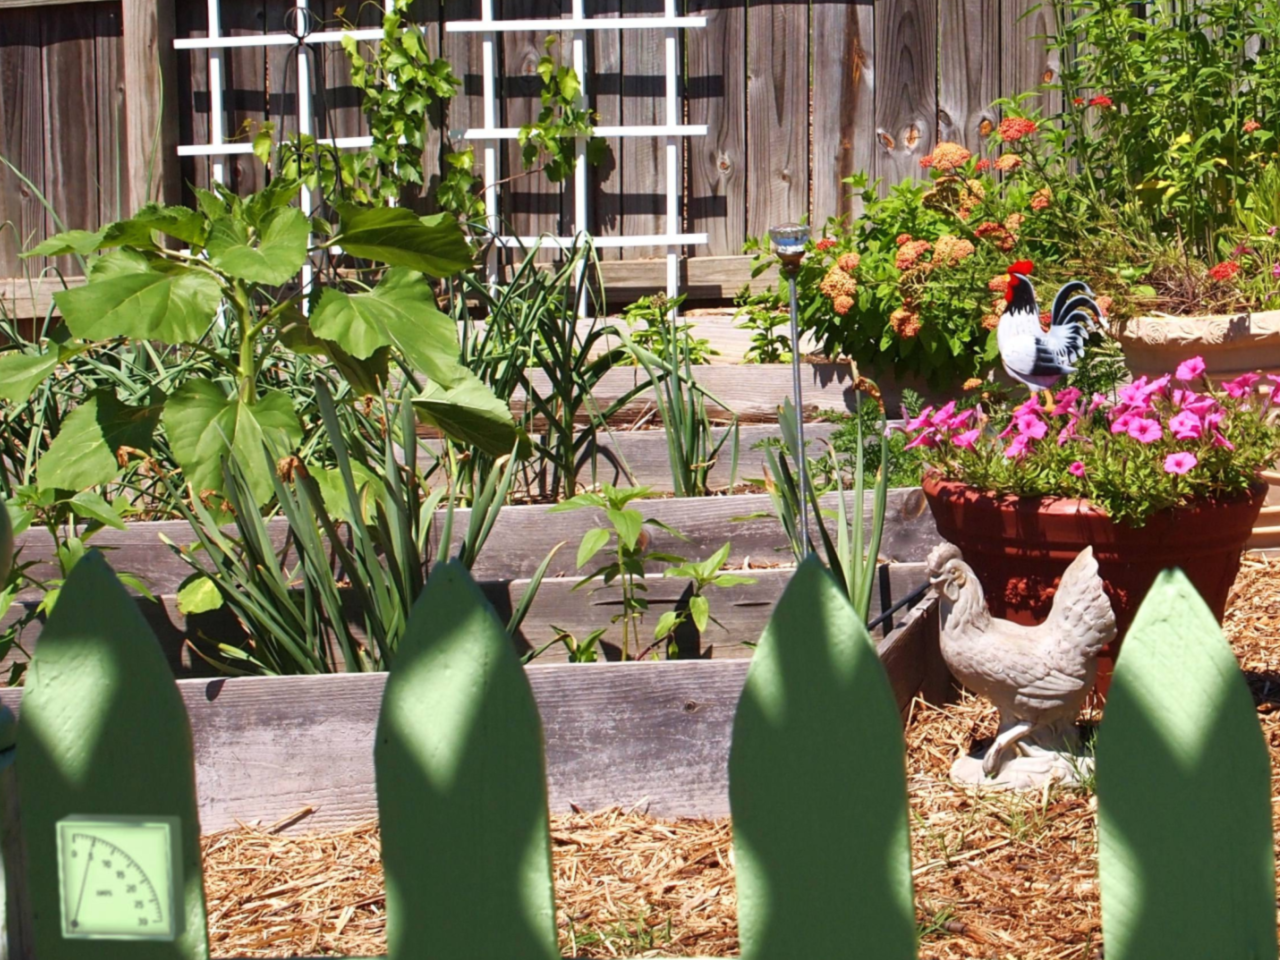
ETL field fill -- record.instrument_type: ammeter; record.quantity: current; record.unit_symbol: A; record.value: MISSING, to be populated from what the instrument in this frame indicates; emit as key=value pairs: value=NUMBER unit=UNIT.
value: value=5 unit=A
